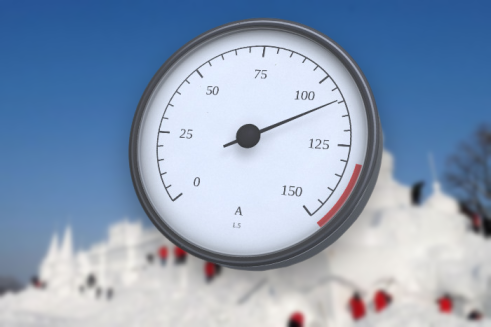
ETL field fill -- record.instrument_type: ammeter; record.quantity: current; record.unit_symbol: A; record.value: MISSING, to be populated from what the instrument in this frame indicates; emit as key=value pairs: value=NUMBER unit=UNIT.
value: value=110 unit=A
